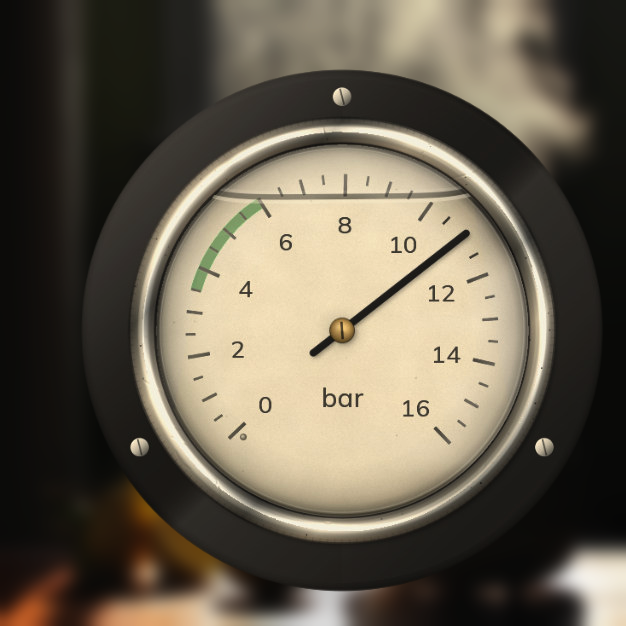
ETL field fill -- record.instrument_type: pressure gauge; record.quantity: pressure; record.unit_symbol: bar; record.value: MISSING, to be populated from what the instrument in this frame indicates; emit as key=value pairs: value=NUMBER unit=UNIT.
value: value=11 unit=bar
